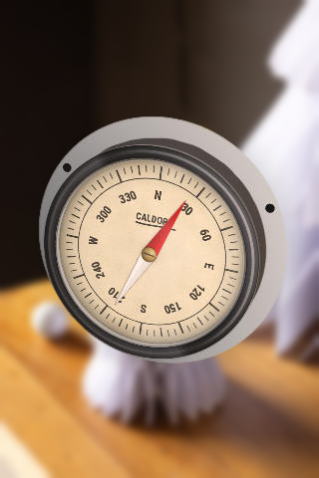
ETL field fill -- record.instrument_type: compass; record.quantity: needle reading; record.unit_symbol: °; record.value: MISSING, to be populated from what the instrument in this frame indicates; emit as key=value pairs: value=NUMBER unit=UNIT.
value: value=25 unit=°
